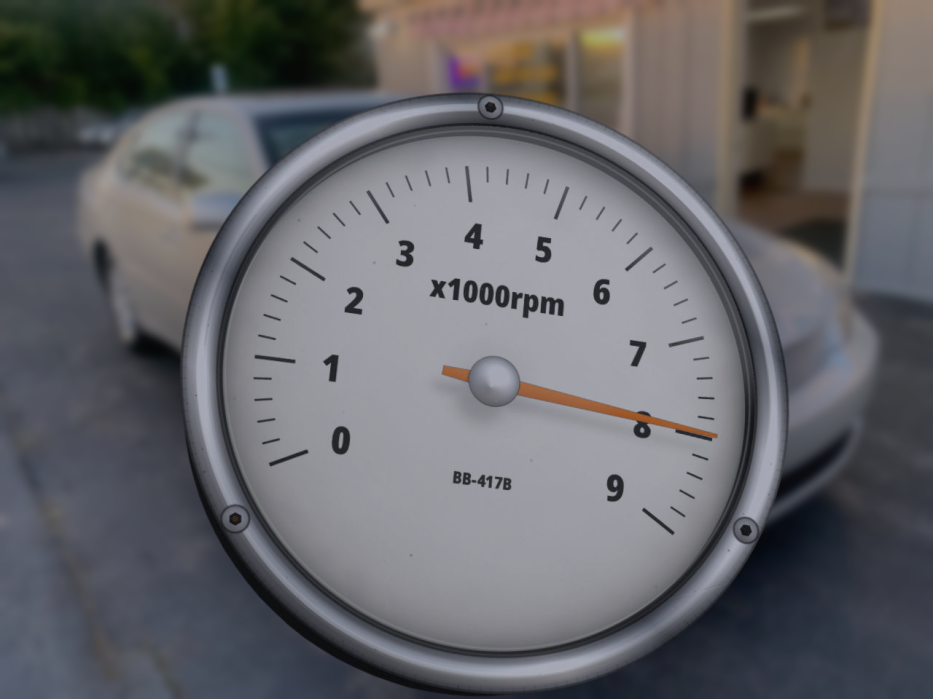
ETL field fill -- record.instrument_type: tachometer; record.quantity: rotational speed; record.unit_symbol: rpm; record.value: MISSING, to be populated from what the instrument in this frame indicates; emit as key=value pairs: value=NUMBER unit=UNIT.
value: value=8000 unit=rpm
